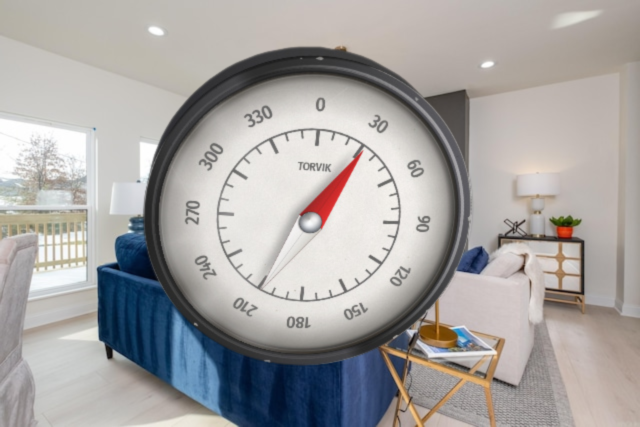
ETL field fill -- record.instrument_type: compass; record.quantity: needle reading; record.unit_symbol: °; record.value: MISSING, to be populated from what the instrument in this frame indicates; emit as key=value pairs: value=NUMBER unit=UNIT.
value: value=30 unit=°
